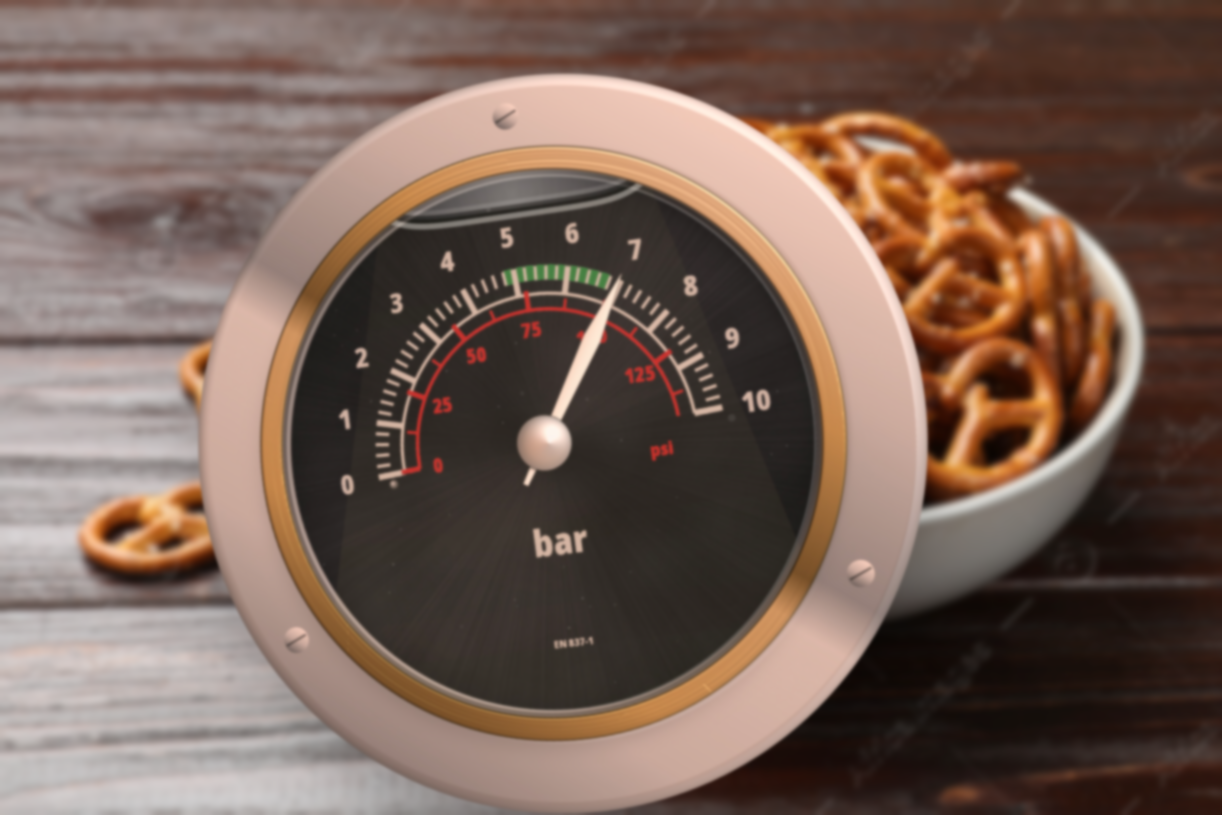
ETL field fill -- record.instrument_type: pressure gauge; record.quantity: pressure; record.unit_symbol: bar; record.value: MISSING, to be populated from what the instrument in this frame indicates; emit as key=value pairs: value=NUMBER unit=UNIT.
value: value=7 unit=bar
